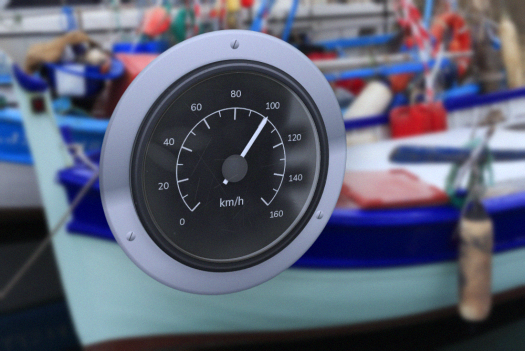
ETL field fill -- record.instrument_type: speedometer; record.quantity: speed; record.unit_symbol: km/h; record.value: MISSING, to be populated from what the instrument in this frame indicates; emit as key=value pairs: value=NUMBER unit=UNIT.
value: value=100 unit=km/h
